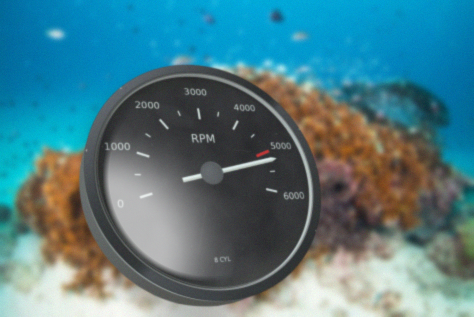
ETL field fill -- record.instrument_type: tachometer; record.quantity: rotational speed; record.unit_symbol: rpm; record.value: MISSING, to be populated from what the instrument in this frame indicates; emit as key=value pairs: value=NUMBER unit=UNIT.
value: value=5250 unit=rpm
